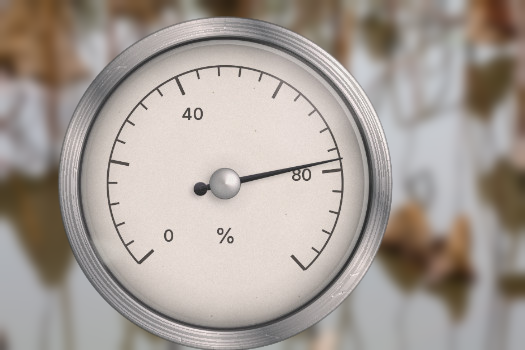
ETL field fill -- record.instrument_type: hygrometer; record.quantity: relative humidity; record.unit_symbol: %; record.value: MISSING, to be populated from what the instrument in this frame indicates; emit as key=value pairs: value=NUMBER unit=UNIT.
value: value=78 unit=%
